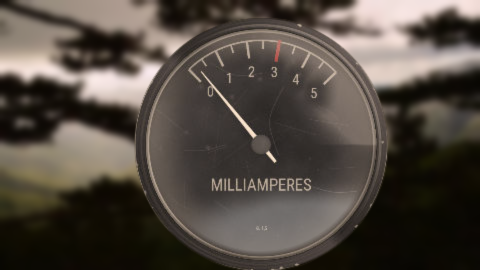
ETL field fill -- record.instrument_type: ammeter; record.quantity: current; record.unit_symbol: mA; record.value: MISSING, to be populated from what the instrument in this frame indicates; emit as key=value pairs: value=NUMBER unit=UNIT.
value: value=0.25 unit=mA
